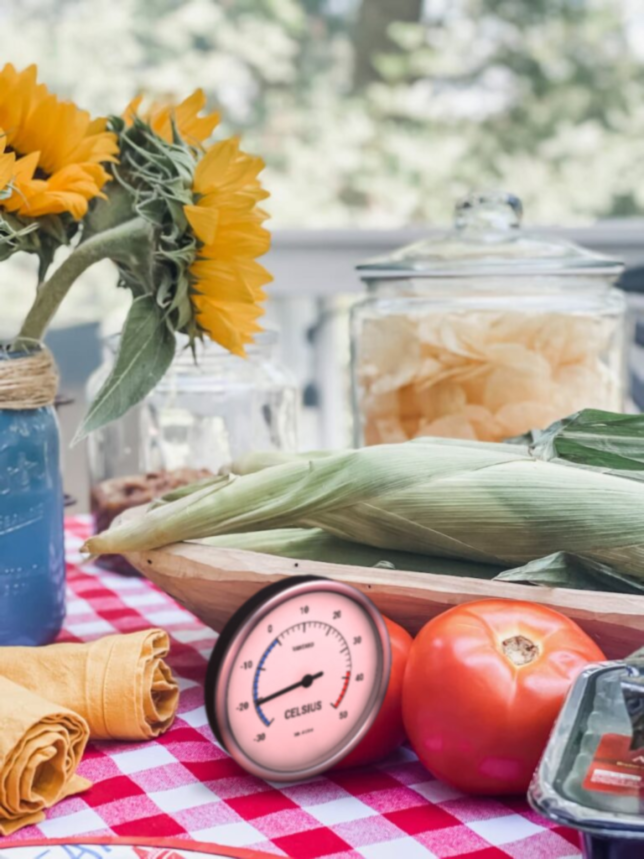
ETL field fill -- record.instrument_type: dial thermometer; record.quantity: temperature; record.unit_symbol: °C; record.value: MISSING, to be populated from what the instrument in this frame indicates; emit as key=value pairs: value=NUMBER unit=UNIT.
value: value=-20 unit=°C
